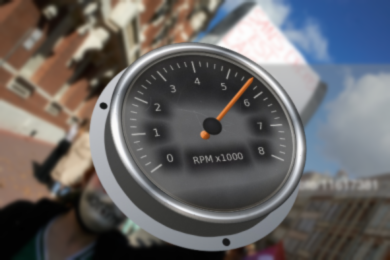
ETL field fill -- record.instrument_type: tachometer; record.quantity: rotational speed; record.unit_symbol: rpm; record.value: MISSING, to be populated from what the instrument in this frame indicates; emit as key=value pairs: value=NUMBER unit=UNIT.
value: value=5600 unit=rpm
